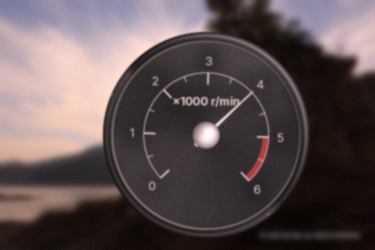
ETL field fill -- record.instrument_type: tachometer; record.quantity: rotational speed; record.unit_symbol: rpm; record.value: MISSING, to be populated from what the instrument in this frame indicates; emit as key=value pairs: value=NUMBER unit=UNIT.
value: value=4000 unit=rpm
